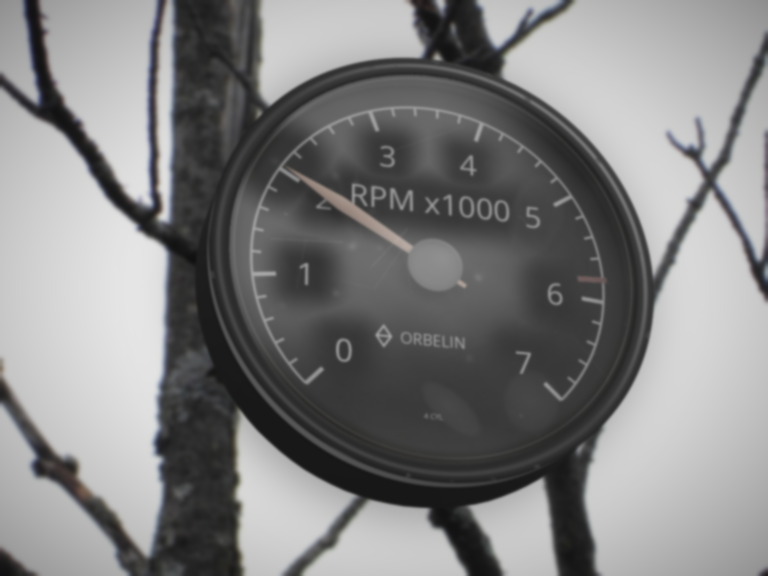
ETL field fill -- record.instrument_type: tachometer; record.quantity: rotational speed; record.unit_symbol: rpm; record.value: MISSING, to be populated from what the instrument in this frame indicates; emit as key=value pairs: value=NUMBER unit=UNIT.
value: value=2000 unit=rpm
